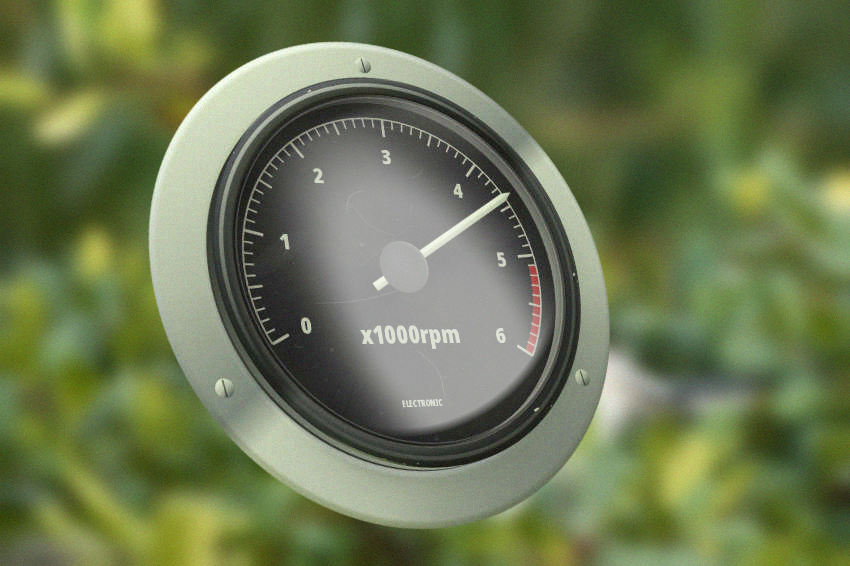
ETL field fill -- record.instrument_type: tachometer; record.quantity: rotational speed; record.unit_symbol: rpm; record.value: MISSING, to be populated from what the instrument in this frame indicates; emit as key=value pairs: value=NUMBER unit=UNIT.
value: value=4400 unit=rpm
